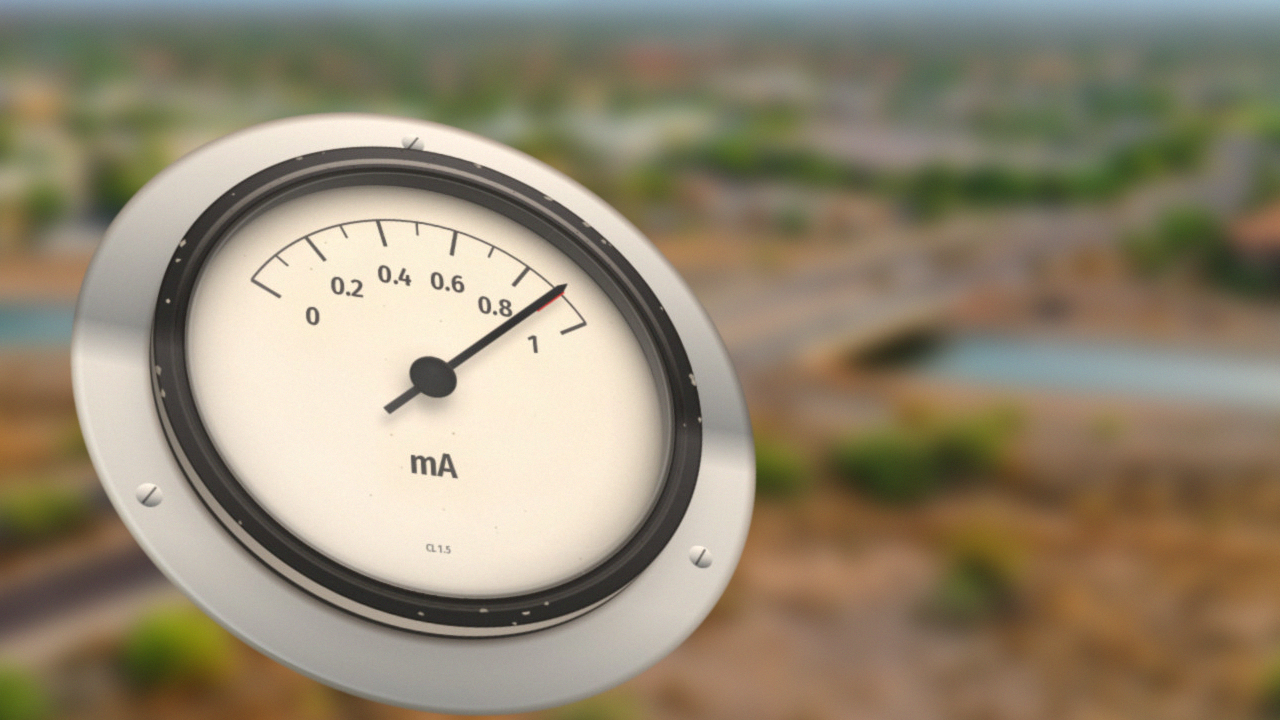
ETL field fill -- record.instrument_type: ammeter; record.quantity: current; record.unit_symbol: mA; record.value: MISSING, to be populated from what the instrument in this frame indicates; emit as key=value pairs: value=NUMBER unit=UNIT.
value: value=0.9 unit=mA
